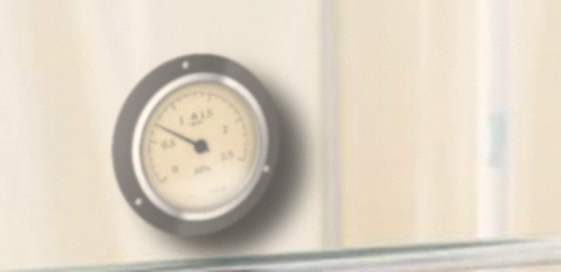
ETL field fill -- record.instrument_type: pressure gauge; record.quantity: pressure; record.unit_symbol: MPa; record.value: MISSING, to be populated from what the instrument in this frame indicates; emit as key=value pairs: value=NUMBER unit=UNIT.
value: value=0.7 unit=MPa
